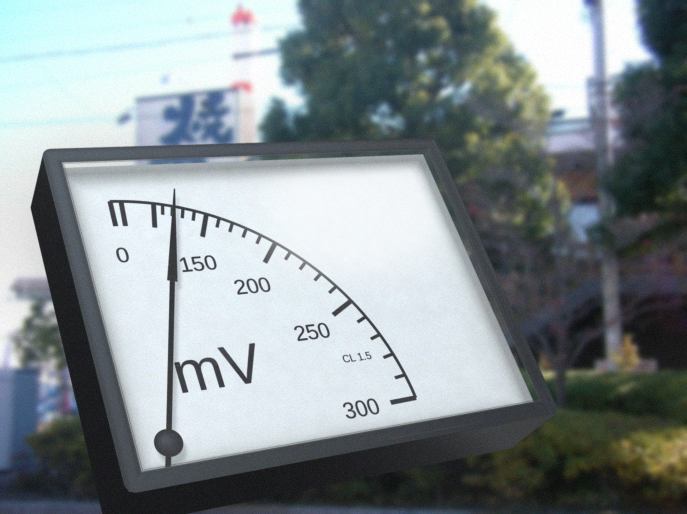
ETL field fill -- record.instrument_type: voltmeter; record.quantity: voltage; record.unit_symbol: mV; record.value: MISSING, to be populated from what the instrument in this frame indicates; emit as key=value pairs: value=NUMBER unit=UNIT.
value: value=120 unit=mV
